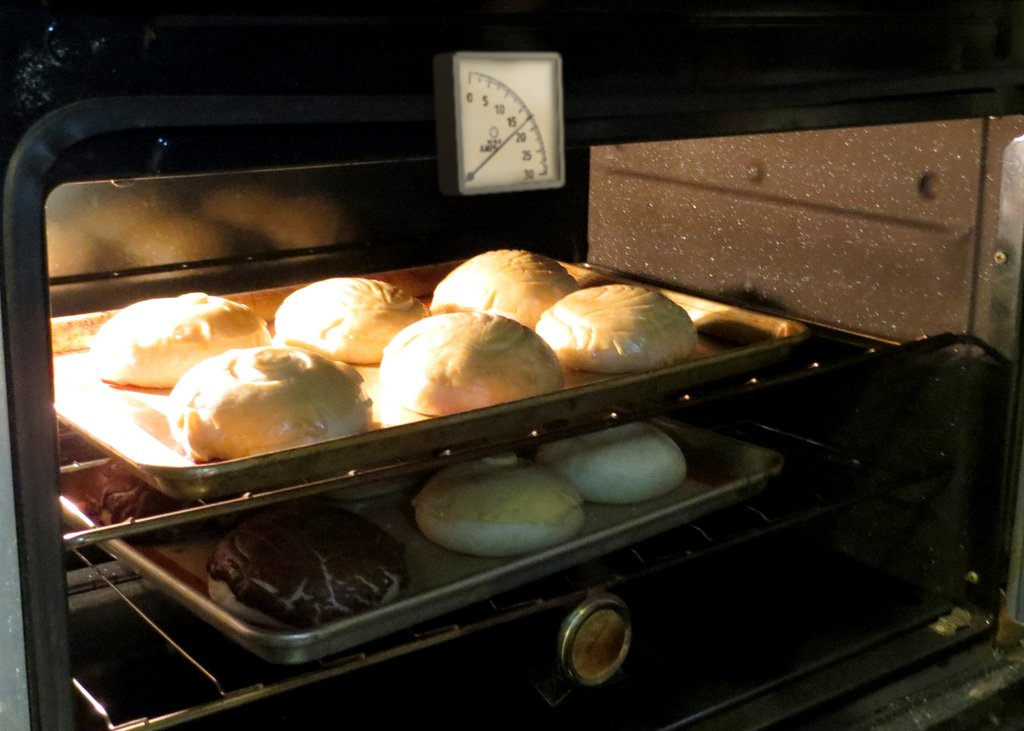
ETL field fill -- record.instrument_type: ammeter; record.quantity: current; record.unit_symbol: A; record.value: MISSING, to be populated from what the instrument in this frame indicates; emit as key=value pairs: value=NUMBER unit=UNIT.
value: value=17.5 unit=A
